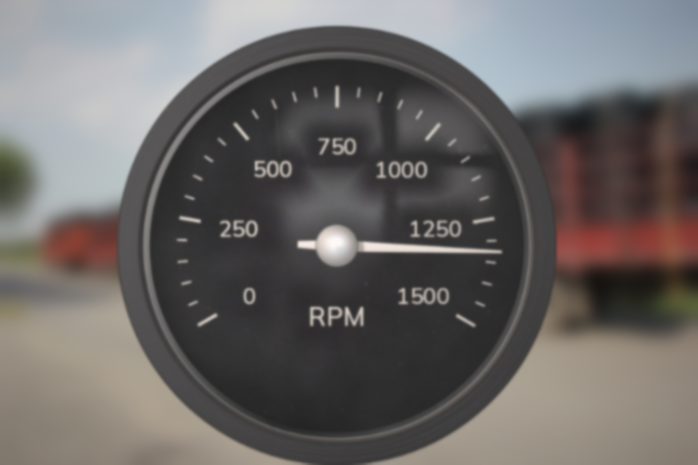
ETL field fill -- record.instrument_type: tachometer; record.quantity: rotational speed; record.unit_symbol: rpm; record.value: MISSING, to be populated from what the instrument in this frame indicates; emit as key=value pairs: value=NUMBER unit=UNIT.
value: value=1325 unit=rpm
